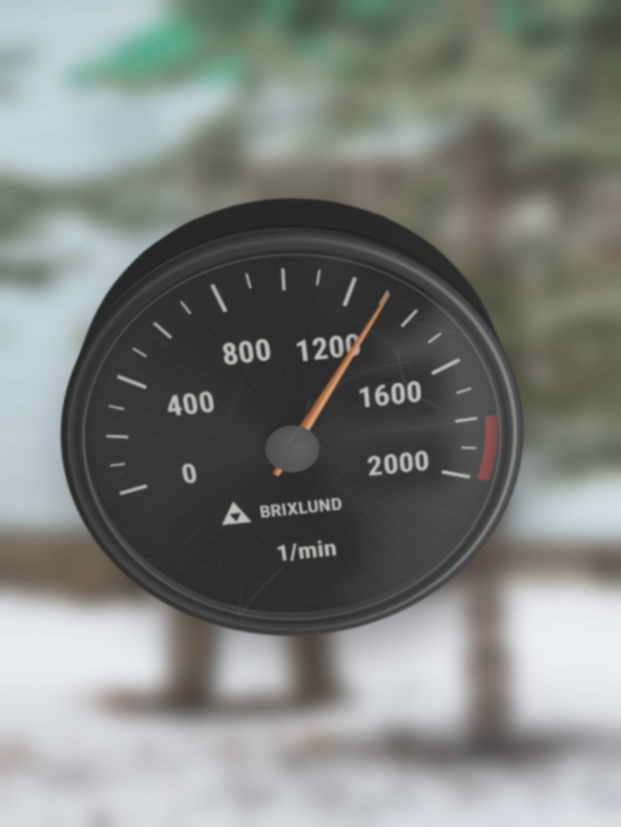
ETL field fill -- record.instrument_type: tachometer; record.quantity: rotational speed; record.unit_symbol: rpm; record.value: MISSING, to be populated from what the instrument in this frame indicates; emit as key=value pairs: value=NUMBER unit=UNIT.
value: value=1300 unit=rpm
